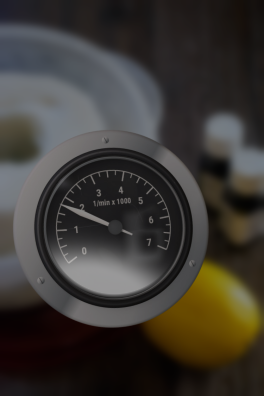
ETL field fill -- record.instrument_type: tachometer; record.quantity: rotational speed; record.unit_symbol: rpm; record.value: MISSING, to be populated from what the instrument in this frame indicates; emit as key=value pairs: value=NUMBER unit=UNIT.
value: value=1750 unit=rpm
